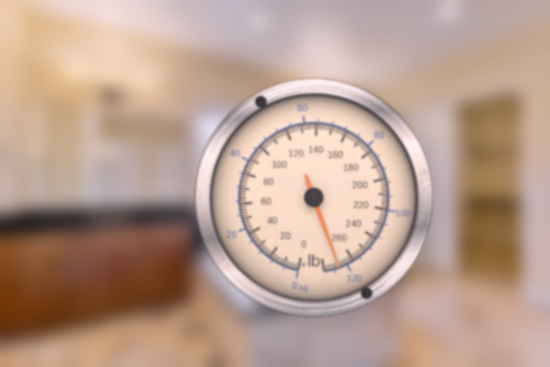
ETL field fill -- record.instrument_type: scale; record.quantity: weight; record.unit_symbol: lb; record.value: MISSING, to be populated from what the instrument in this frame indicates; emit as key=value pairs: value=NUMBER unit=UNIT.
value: value=270 unit=lb
